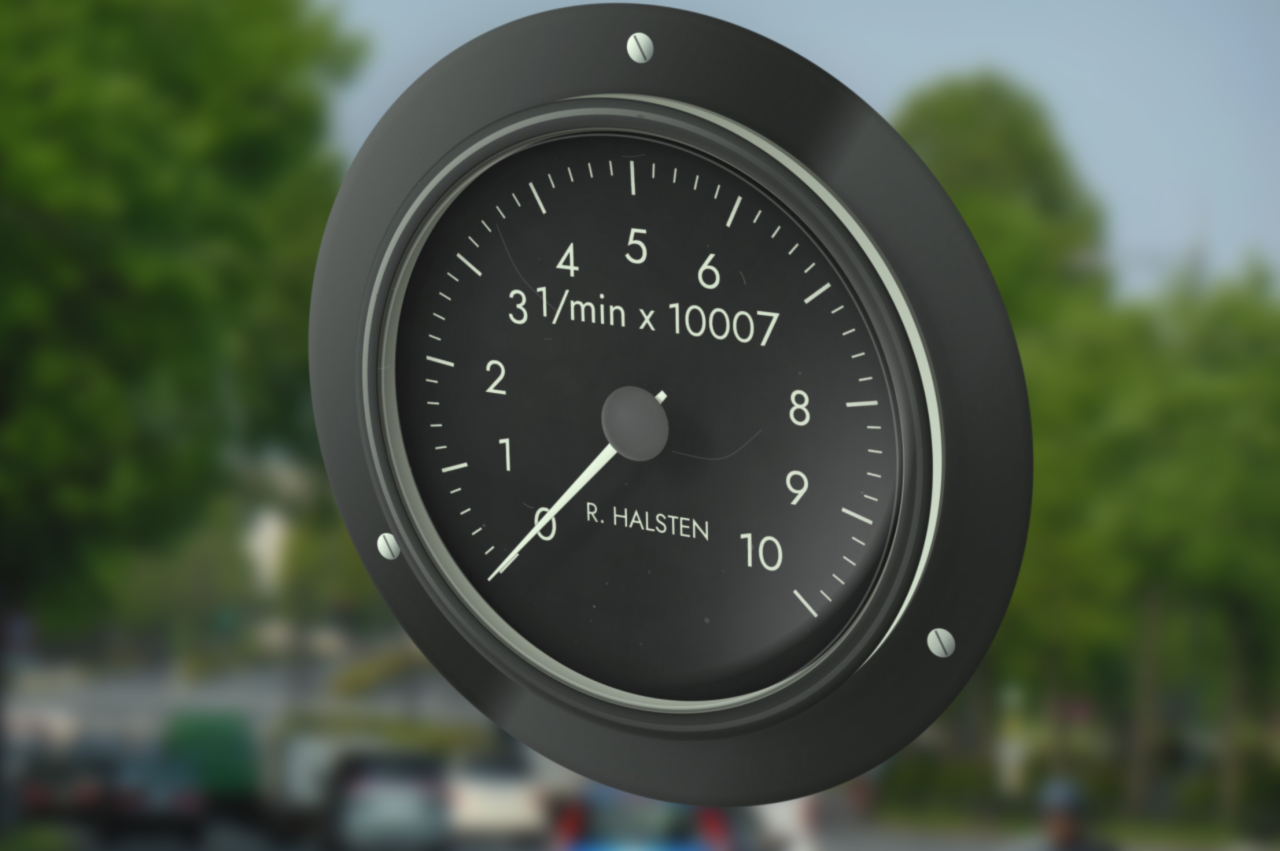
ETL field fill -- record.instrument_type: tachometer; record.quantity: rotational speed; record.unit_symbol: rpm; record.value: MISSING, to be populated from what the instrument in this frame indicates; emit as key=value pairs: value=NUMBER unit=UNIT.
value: value=0 unit=rpm
